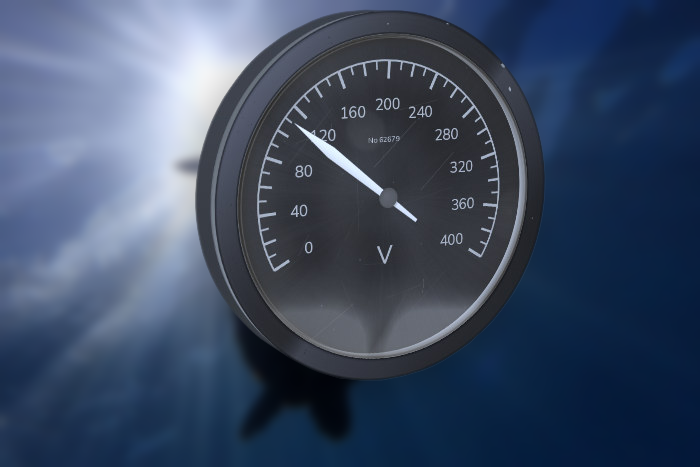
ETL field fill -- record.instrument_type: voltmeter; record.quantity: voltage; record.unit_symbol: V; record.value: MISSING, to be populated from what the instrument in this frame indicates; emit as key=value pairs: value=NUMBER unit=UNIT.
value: value=110 unit=V
